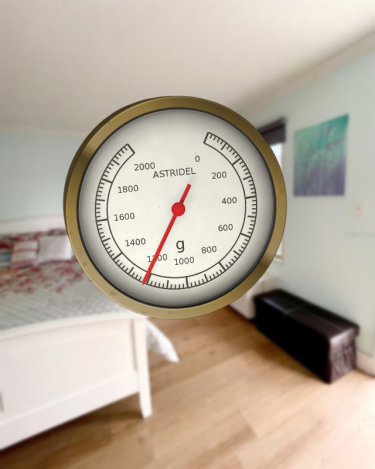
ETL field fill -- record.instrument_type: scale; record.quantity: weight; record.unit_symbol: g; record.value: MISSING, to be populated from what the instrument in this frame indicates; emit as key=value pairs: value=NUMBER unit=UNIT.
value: value=1220 unit=g
